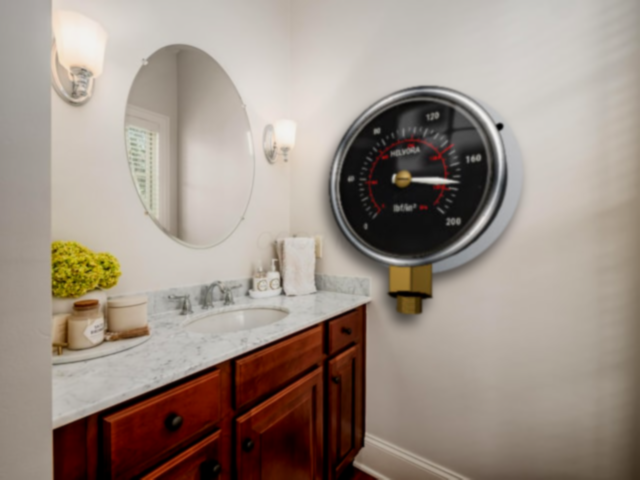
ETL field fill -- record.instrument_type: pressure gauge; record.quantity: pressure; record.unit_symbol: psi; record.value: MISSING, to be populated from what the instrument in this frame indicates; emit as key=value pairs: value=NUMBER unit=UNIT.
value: value=175 unit=psi
